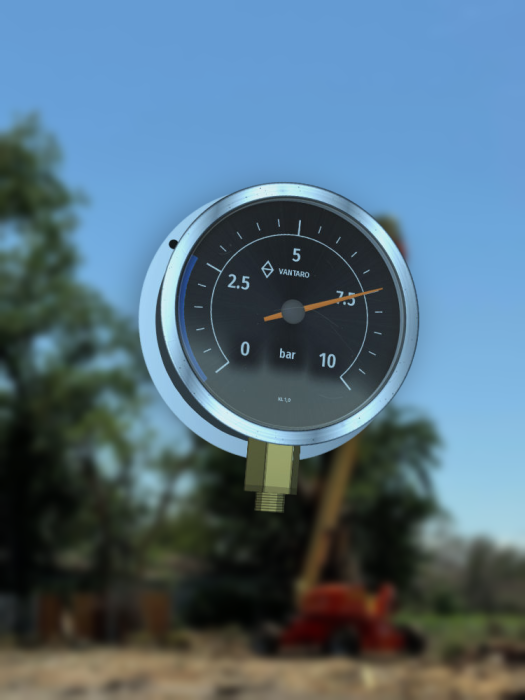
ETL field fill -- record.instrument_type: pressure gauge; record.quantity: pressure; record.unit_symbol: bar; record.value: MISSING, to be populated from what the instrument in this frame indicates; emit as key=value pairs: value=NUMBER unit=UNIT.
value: value=7.5 unit=bar
